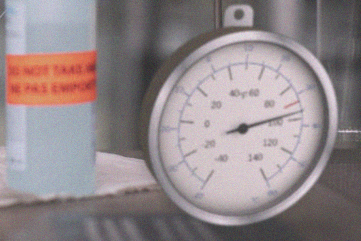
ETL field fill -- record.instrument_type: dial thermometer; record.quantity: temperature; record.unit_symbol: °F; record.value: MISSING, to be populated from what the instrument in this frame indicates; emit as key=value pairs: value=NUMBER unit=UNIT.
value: value=95 unit=°F
